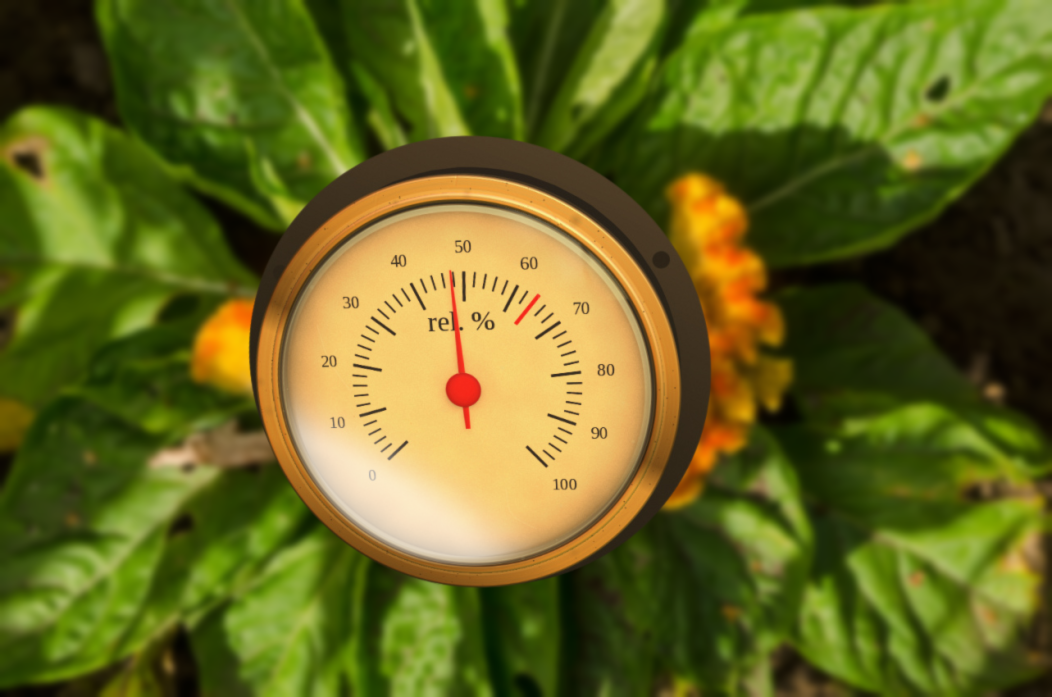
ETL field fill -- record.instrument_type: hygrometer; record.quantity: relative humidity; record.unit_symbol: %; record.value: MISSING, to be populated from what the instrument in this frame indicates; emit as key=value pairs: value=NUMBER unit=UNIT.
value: value=48 unit=%
